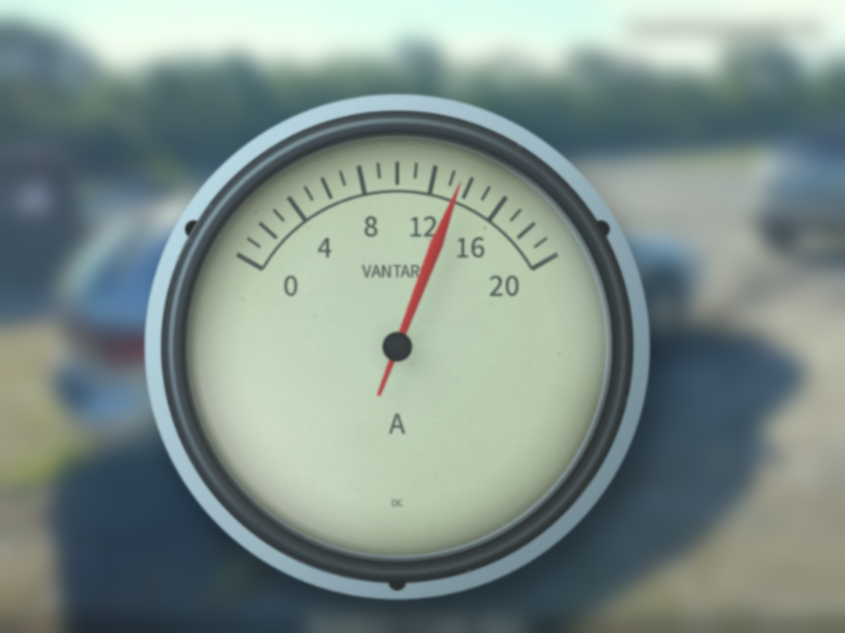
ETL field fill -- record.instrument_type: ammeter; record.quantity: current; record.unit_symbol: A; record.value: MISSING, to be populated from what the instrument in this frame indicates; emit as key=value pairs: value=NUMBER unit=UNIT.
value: value=13.5 unit=A
